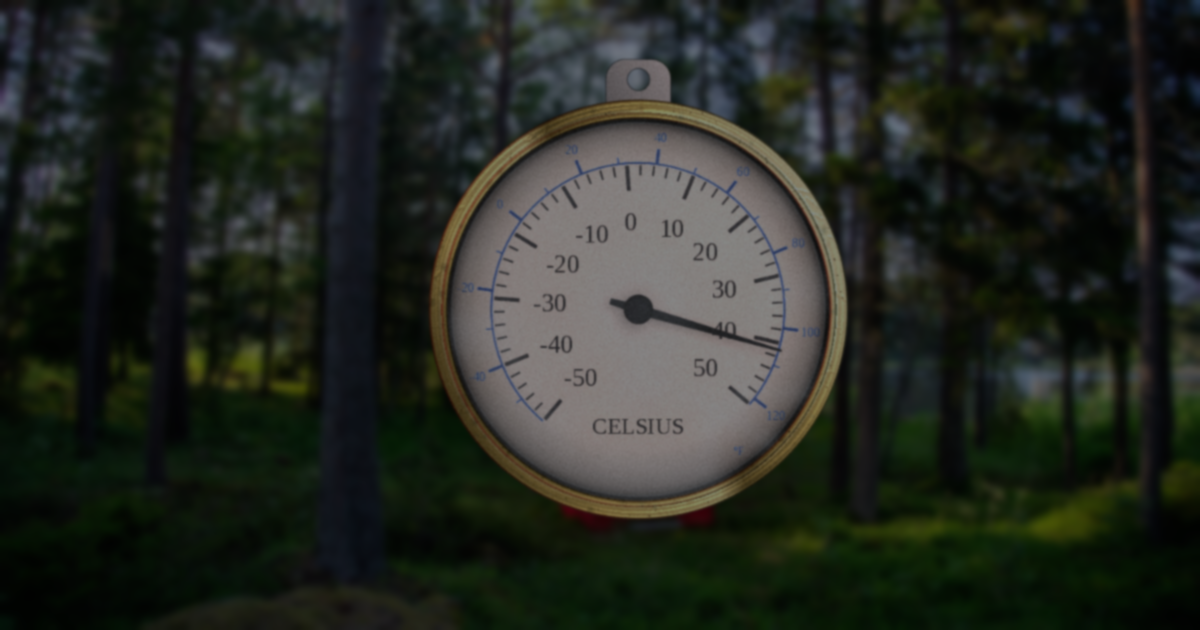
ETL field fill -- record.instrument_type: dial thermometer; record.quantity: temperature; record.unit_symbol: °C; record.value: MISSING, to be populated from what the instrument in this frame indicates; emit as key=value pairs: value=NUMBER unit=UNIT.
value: value=41 unit=°C
